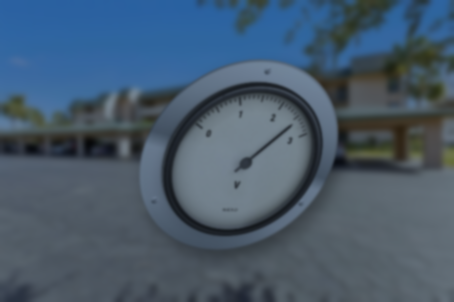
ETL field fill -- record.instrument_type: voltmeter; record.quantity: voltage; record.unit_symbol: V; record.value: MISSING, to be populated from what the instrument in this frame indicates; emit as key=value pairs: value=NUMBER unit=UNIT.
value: value=2.5 unit=V
